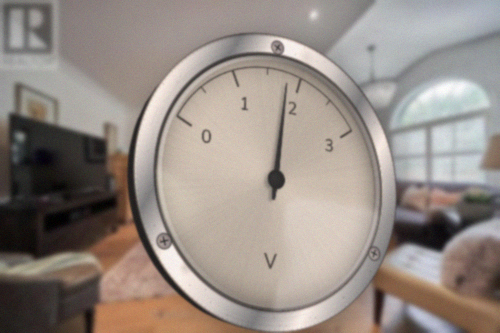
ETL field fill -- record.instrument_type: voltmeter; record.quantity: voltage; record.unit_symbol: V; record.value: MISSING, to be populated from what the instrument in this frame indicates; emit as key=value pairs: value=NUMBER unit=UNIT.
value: value=1.75 unit=V
